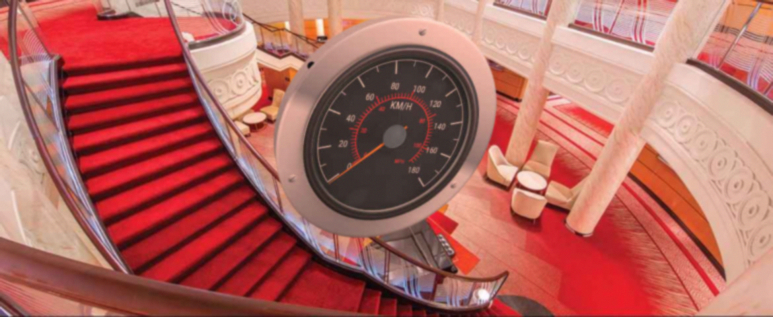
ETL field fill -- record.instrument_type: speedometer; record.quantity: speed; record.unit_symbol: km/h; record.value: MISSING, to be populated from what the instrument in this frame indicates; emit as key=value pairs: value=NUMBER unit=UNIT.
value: value=0 unit=km/h
